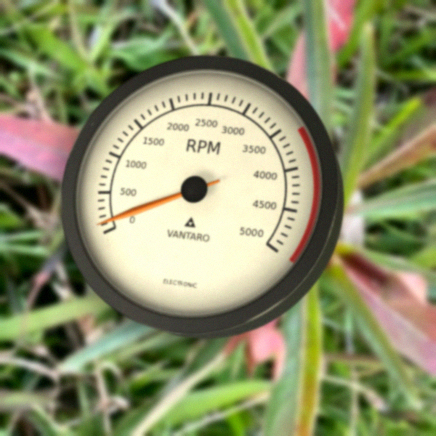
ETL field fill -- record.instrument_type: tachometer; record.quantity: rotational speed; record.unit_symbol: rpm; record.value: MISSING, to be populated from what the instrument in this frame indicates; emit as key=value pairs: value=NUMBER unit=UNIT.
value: value=100 unit=rpm
